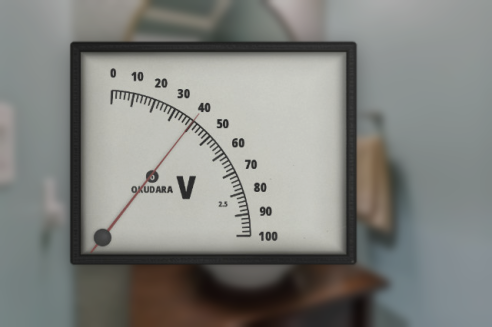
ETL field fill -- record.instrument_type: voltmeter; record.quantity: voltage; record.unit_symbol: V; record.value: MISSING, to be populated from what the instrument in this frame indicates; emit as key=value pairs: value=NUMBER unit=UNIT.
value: value=40 unit=V
